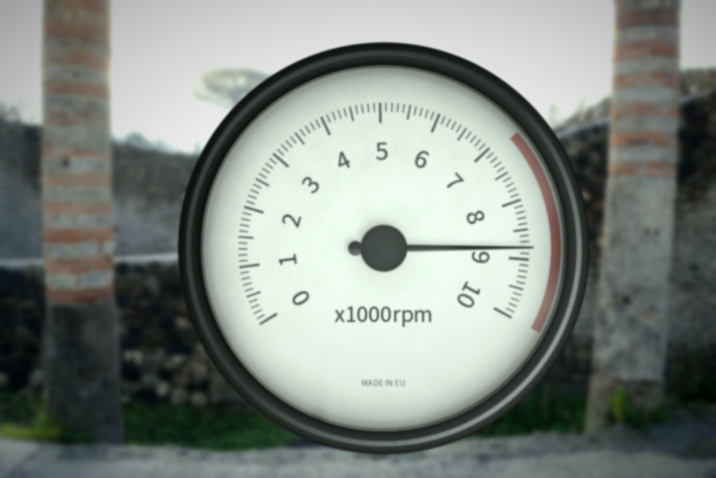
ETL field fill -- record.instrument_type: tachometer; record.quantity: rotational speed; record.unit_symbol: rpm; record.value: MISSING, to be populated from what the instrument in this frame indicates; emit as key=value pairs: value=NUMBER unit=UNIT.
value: value=8800 unit=rpm
